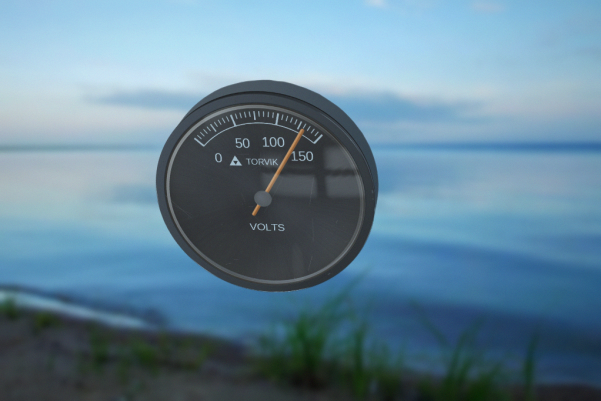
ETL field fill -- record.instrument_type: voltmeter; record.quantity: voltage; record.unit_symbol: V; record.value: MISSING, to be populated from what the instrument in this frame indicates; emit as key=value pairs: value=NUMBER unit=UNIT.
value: value=130 unit=V
